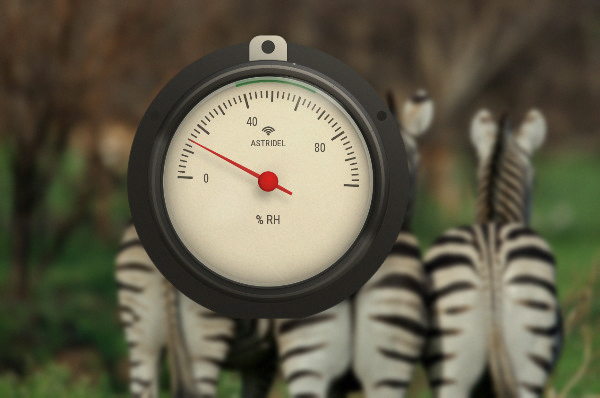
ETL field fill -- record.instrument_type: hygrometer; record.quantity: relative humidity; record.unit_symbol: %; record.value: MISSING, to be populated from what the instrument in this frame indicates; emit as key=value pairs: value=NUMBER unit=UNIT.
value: value=14 unit=%
